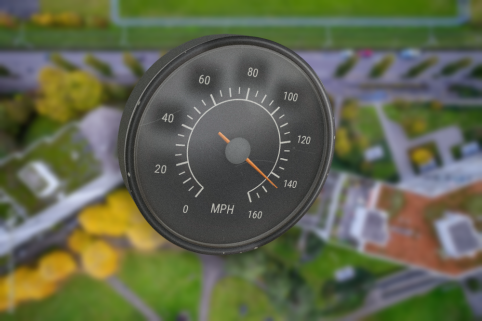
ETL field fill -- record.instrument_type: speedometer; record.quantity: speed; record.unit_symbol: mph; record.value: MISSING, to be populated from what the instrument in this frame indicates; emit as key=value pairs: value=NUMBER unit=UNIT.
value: value=145 unit=mph
